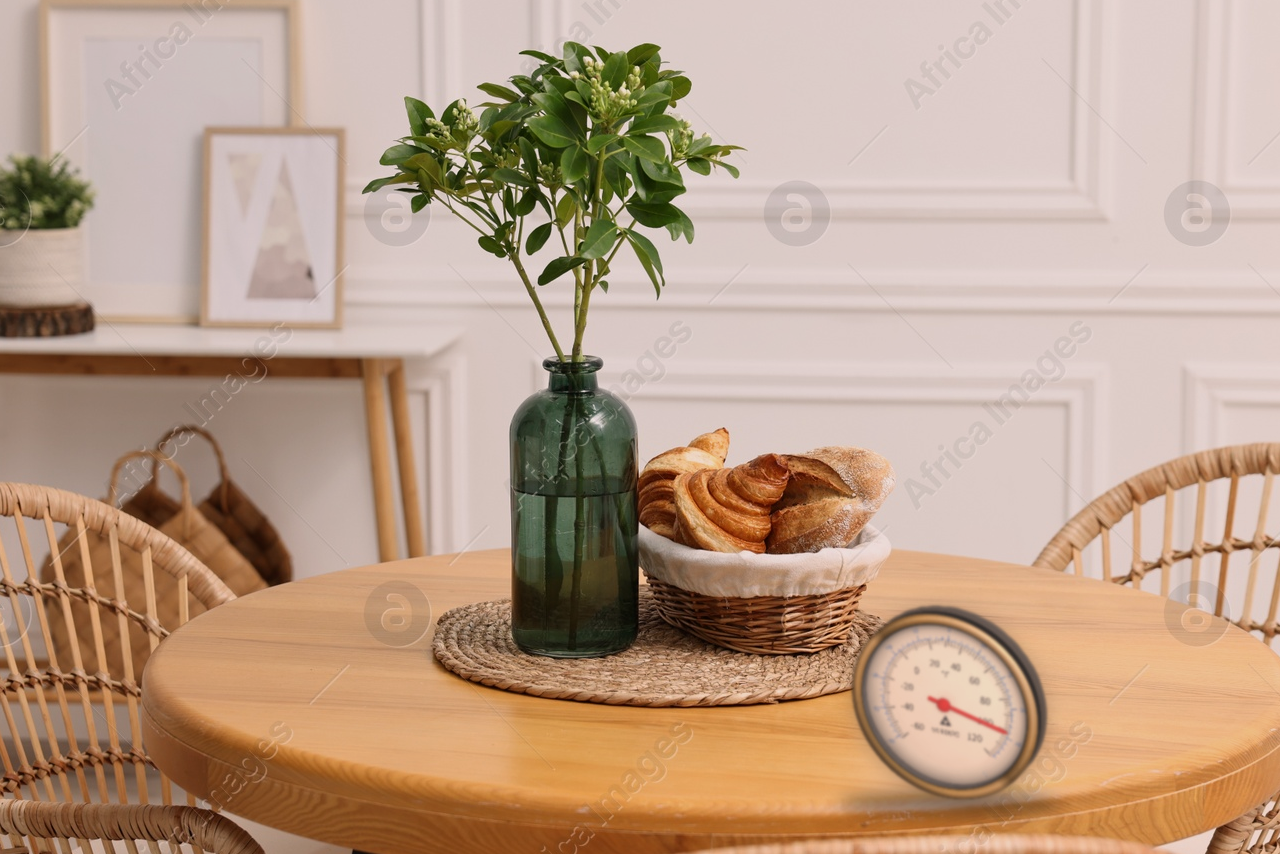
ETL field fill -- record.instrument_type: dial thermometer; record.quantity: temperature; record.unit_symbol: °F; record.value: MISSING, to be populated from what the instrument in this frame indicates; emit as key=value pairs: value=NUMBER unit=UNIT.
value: value=100 unit=°F
